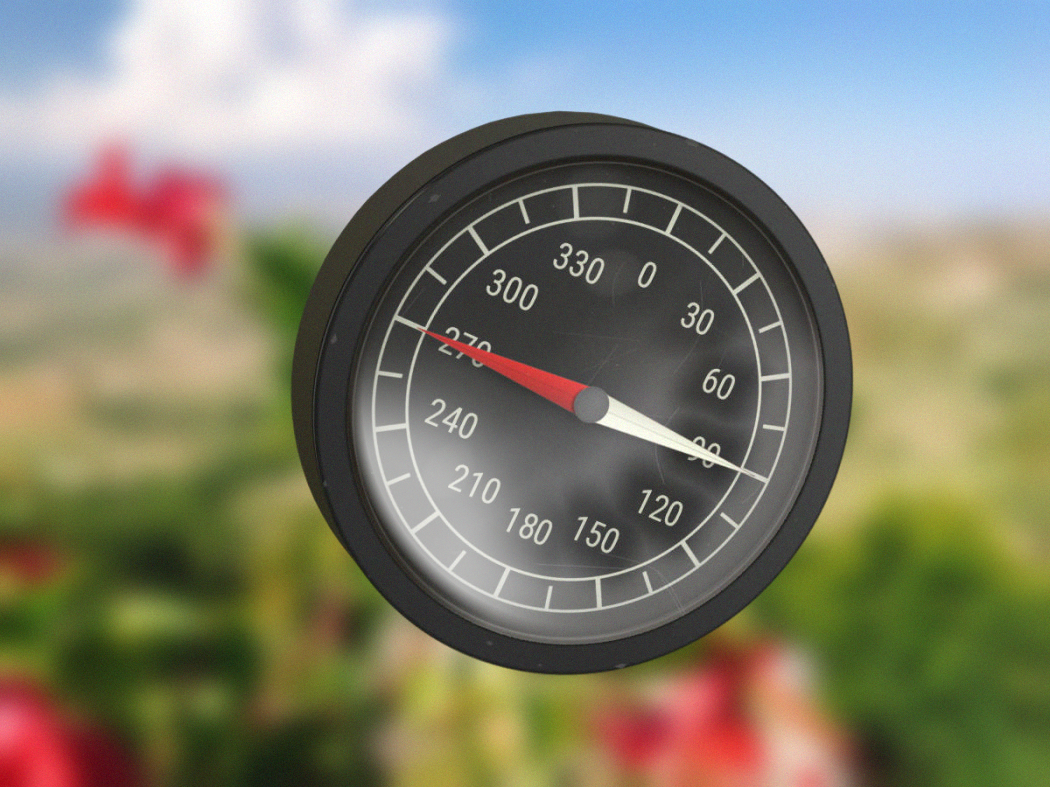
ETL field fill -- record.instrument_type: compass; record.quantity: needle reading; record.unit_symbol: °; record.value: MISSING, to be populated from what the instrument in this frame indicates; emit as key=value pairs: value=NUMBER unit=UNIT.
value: value=270 unit=°
